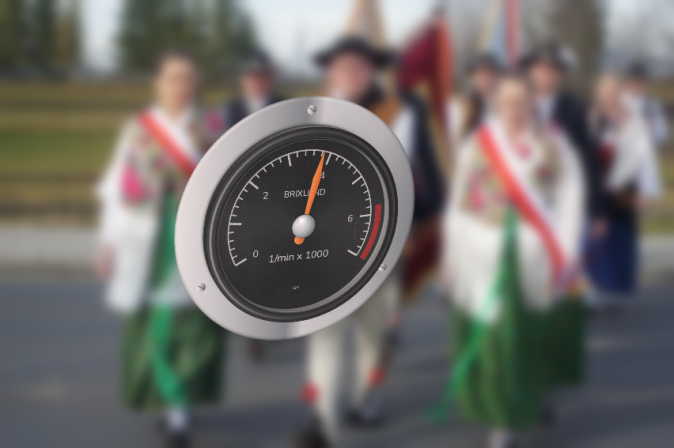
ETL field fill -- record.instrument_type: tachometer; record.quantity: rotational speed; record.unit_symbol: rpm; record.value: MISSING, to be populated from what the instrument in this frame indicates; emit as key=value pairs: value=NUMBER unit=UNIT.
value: value=3800 unit=rpm
